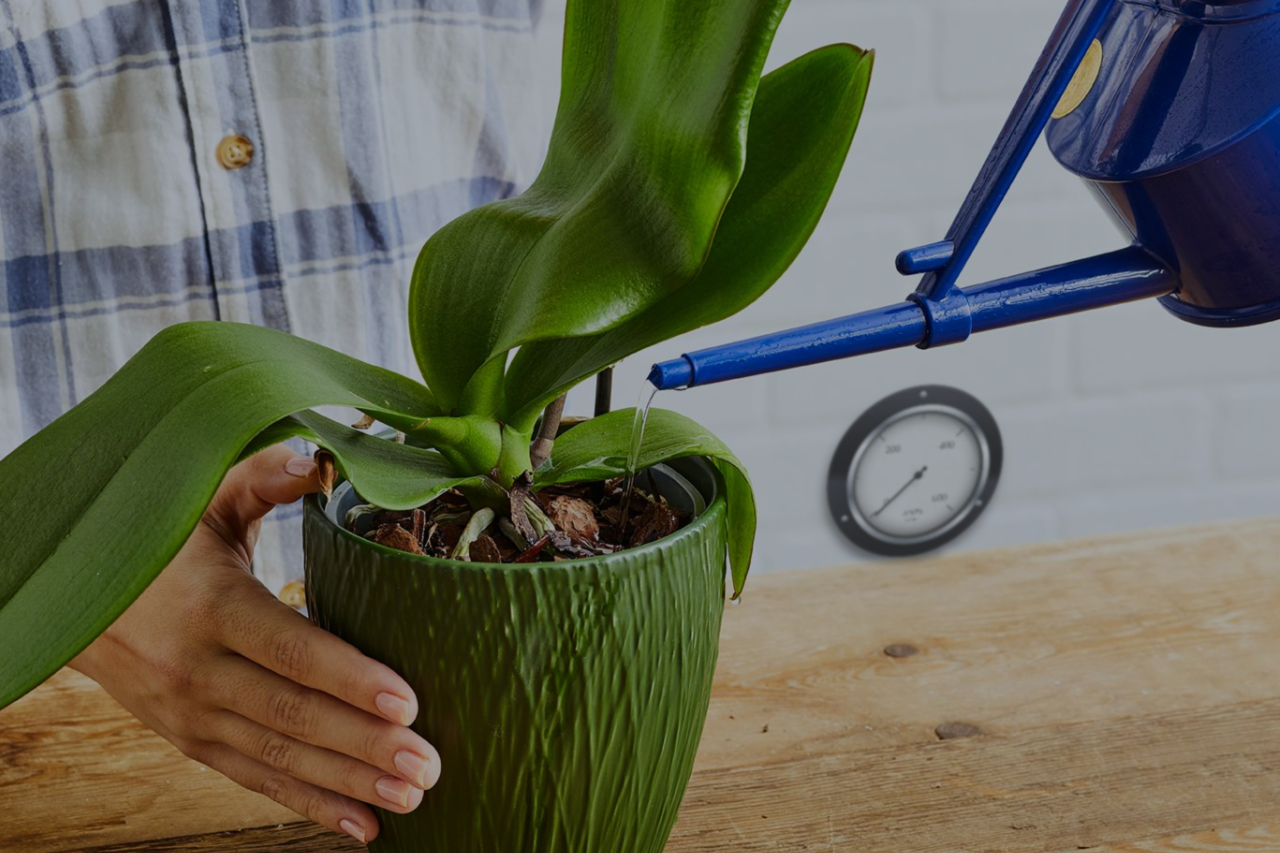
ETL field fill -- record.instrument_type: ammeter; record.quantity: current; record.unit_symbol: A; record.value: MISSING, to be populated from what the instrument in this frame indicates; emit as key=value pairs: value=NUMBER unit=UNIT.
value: value=0 unit=A
